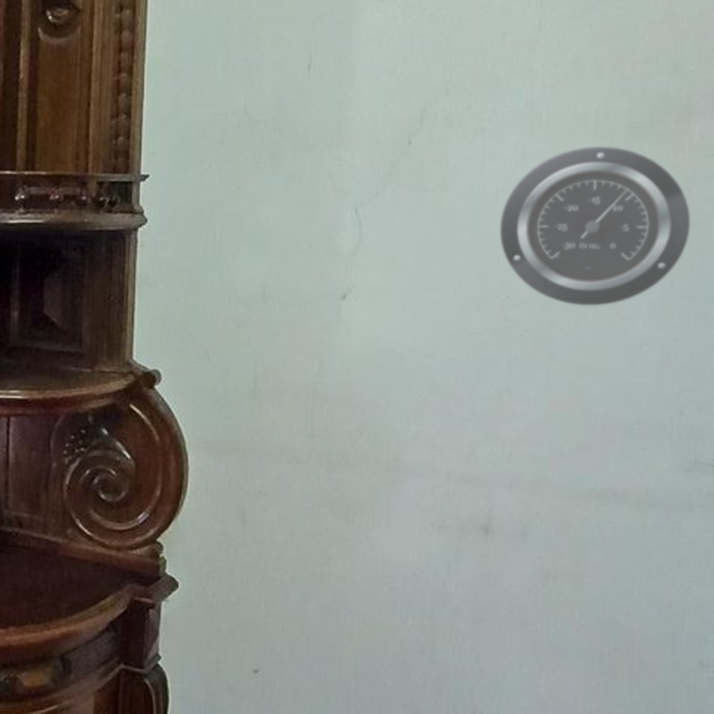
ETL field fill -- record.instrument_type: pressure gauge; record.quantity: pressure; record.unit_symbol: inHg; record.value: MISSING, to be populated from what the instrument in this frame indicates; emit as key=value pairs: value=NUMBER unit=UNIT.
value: value=-11 unit=inHg
